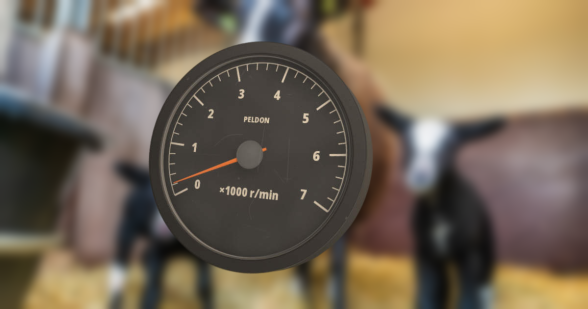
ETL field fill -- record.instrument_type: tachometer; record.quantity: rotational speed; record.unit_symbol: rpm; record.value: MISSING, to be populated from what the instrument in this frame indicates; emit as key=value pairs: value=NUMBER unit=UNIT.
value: value=200 unit=rpm
